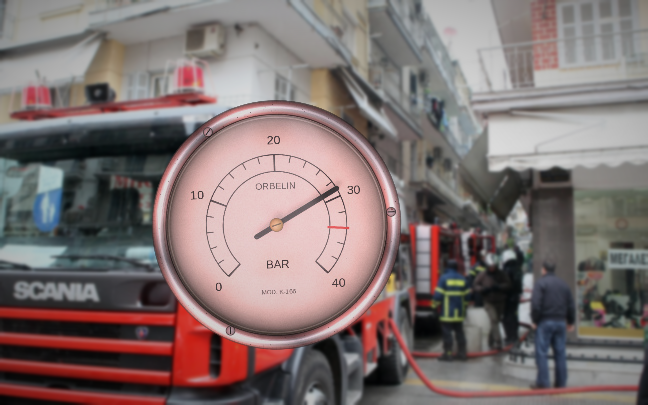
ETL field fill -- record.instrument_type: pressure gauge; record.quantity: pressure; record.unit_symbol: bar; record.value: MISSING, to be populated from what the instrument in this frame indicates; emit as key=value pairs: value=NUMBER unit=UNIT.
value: value=29 unit=bar
